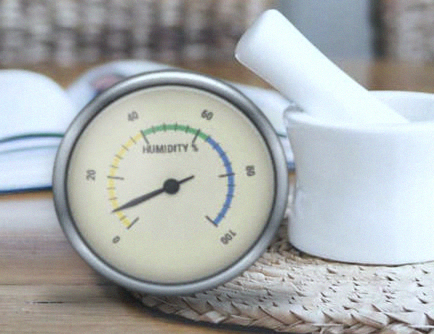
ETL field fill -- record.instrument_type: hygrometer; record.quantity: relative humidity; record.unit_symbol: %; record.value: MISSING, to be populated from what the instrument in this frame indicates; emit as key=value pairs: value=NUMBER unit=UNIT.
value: value=8 unit=%
